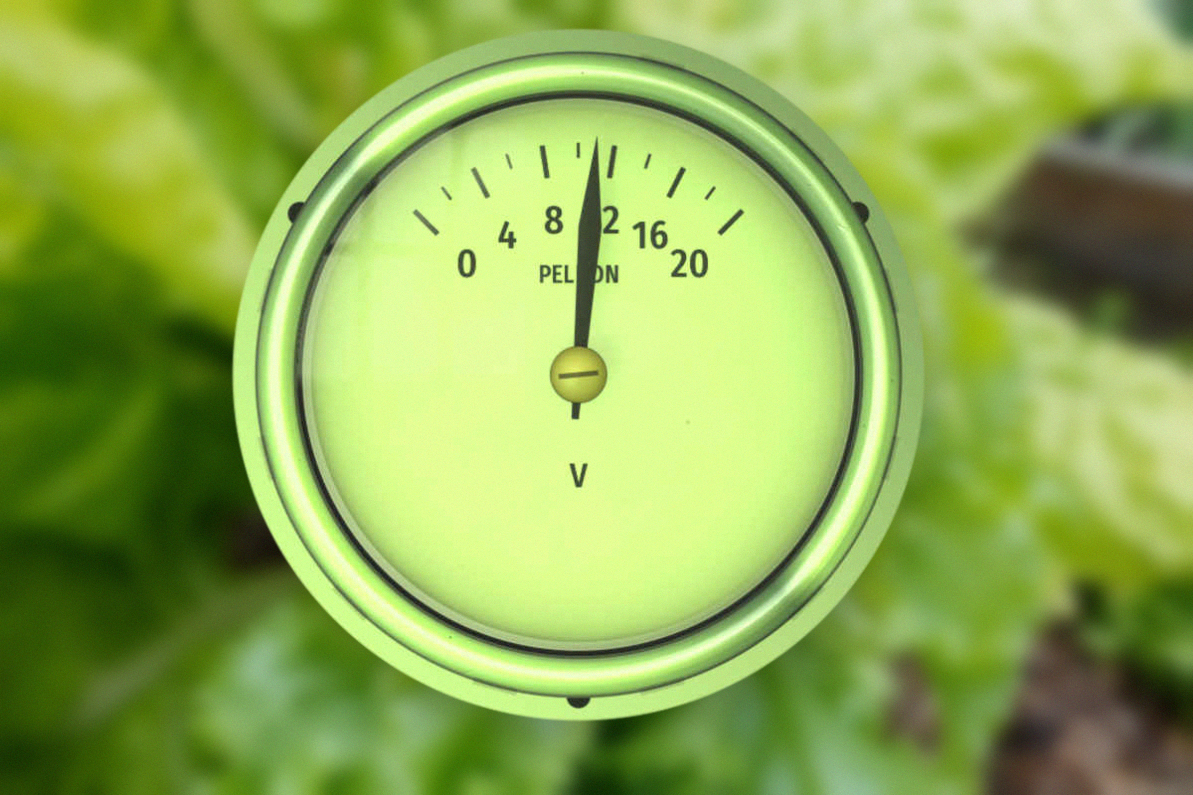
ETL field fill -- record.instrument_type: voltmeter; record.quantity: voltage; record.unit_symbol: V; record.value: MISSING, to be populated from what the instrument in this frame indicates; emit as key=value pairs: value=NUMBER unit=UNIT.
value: value=11 unit=V
